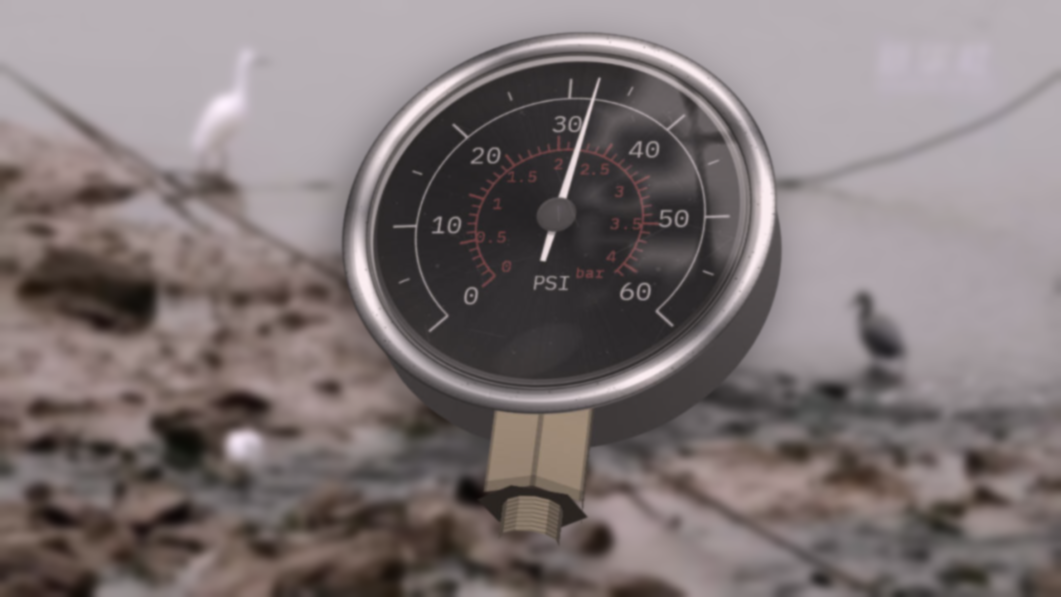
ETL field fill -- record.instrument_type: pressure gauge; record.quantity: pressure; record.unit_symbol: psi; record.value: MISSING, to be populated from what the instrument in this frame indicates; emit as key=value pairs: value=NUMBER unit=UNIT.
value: value=32.5 unit=psi
